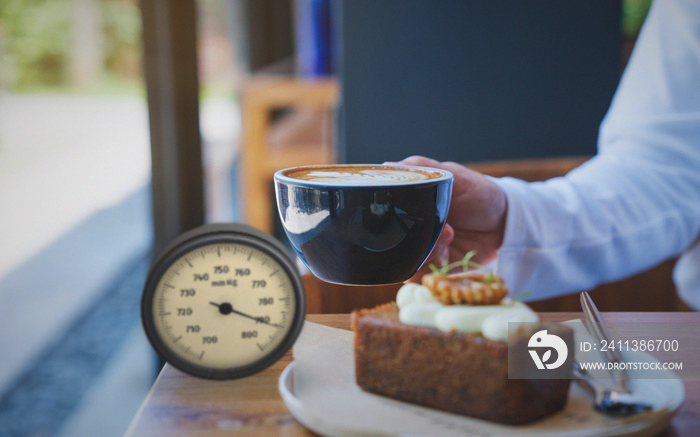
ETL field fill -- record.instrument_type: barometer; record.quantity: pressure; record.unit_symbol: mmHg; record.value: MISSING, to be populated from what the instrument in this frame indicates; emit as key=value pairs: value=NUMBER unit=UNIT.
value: value=790 unit=mmHg
